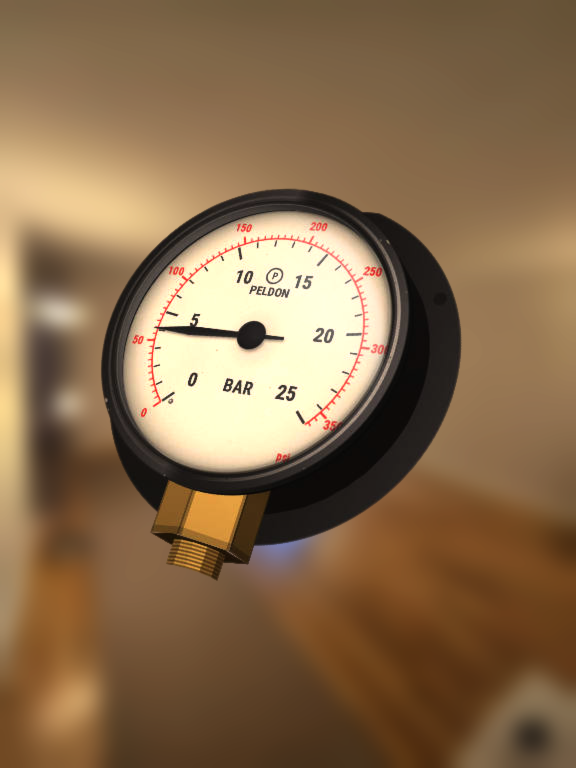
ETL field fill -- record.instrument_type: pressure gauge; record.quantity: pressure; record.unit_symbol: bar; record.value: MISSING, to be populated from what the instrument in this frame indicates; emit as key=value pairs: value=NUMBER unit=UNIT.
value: value=4 unit=bar
